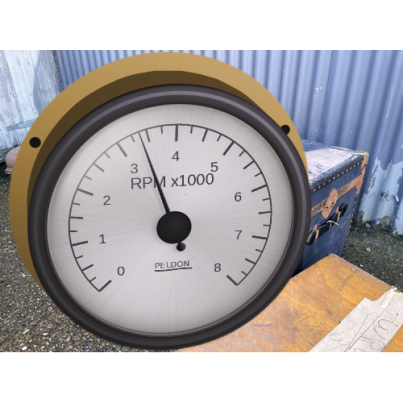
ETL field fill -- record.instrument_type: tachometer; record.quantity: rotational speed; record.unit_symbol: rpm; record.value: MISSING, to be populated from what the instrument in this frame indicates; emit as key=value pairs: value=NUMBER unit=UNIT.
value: value=3375 unit=rpm
